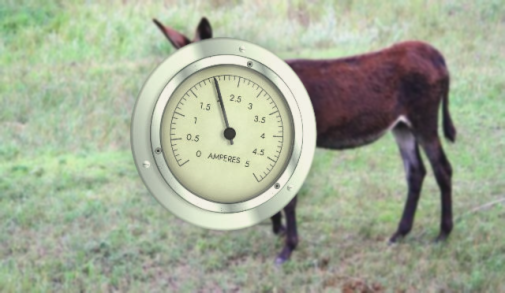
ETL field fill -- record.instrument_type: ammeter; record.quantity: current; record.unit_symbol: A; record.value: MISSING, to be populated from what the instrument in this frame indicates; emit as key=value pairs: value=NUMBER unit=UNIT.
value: value=2 unit=A
